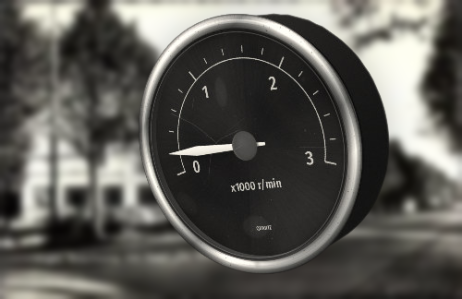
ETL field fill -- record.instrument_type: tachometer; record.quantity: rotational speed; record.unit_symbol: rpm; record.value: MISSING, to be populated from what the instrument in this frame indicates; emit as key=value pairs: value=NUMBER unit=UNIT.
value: value=200 unit=rpm
